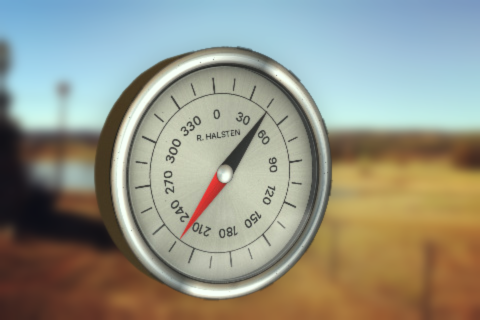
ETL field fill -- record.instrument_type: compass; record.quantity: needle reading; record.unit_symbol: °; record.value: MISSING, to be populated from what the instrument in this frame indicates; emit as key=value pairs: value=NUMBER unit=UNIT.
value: value=225 unit=°
